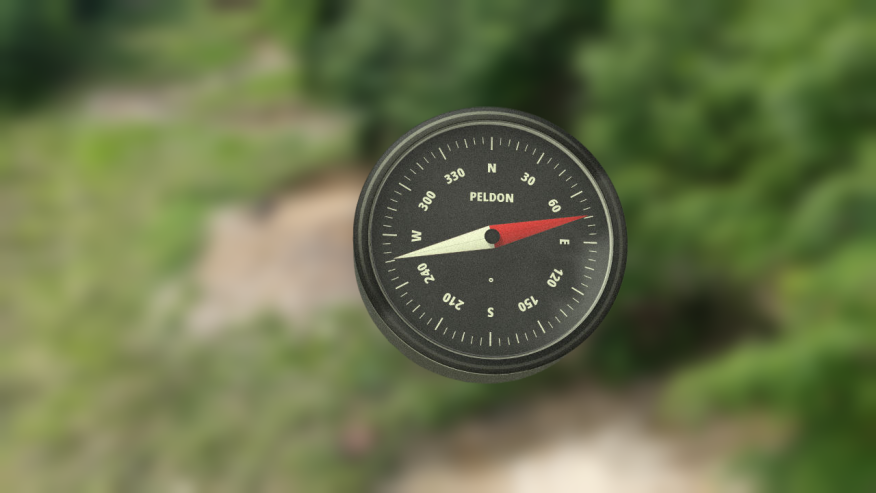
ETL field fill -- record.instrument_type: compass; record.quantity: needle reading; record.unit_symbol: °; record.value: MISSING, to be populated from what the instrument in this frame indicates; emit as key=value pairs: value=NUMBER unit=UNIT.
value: value=75 unit=°
